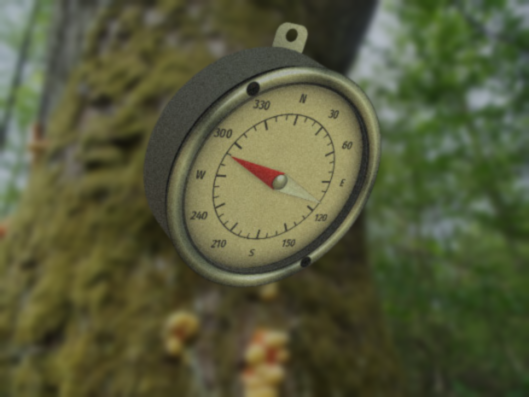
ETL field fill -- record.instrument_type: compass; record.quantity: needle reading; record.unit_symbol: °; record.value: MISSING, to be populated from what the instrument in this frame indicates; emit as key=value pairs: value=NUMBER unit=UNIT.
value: value=290 unit=°
